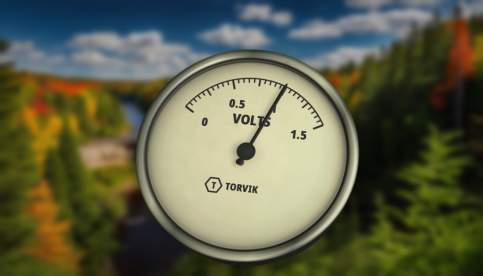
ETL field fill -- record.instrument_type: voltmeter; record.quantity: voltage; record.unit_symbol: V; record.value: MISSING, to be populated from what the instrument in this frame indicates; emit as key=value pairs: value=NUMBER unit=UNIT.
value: value=1 unit=V
